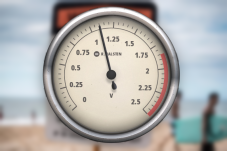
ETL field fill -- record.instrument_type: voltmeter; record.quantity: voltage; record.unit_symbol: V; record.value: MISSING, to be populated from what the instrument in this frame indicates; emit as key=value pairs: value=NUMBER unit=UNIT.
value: value=1.1 unit=V
